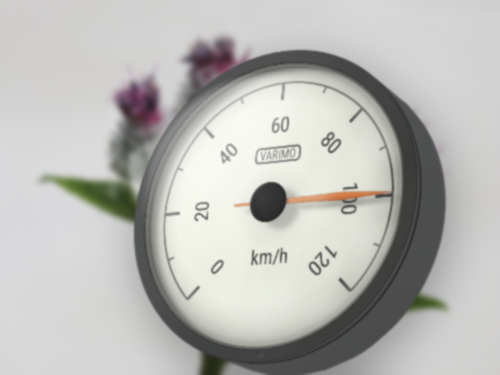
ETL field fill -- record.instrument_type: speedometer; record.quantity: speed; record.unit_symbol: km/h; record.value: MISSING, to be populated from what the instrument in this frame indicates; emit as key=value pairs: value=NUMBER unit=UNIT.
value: value=100 unit=km/h
